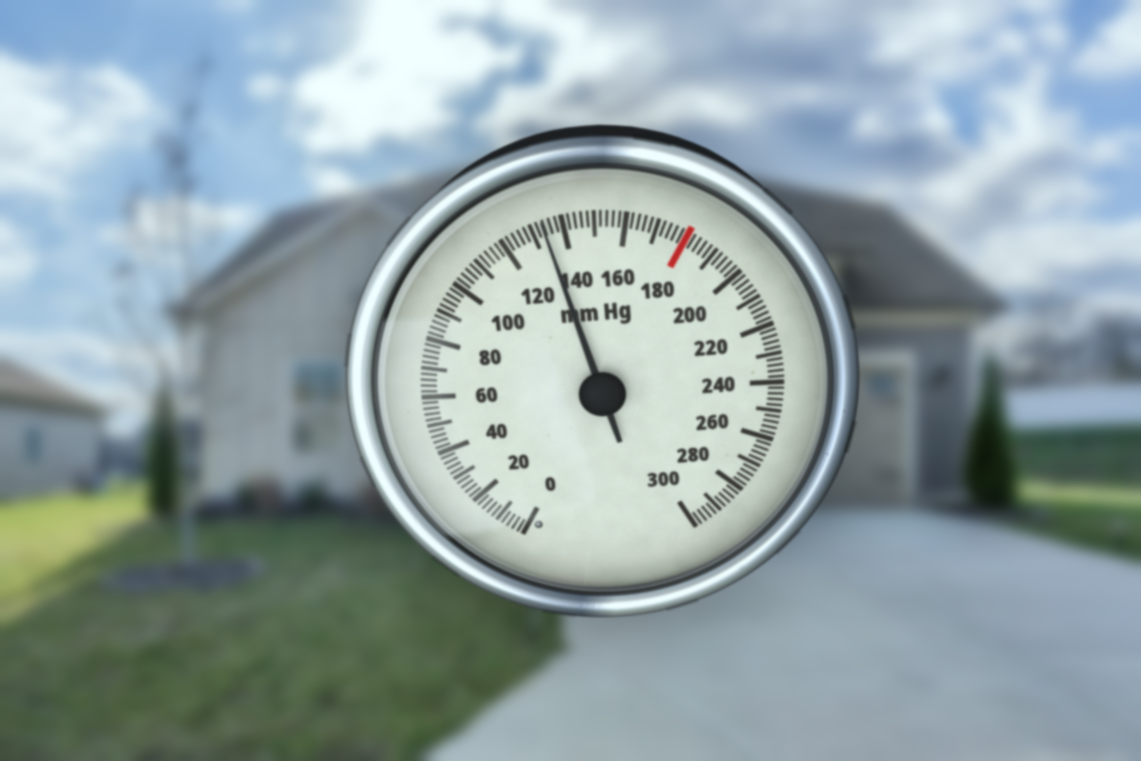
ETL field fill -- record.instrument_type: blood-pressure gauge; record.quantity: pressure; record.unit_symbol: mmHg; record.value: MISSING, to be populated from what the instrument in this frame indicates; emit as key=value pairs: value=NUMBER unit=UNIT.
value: value=134 unit=mmHg
